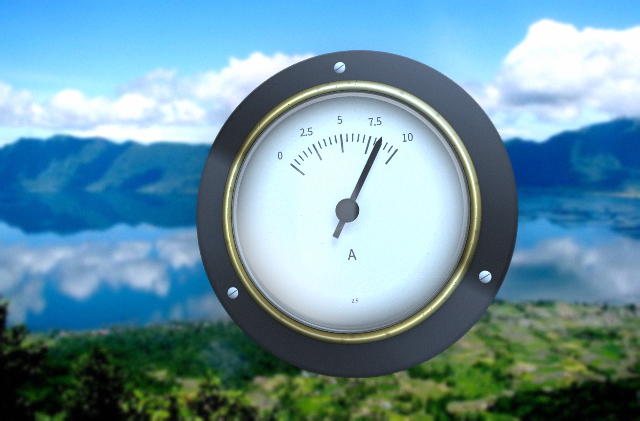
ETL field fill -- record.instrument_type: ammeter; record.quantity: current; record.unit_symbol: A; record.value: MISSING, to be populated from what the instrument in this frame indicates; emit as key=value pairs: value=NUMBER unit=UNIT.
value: value=8.5 unit=A
